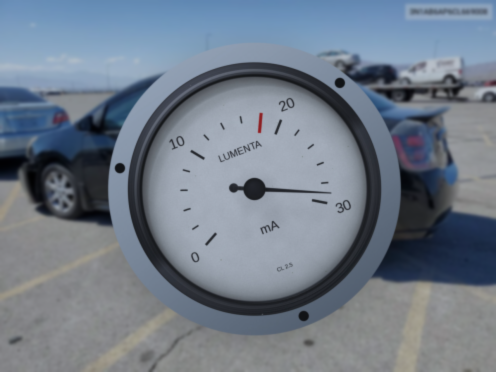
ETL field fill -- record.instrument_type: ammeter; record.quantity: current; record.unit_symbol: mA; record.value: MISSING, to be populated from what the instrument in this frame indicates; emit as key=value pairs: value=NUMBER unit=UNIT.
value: value=29 unit=mA
